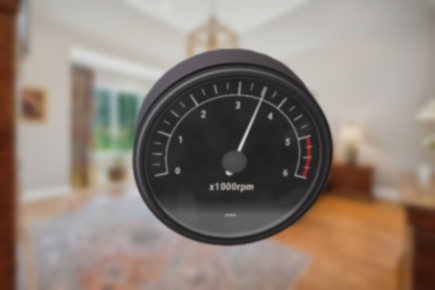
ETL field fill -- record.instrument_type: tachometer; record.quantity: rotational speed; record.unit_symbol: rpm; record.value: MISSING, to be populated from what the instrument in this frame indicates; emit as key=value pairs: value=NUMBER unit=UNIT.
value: value=3500 unit=rpm
